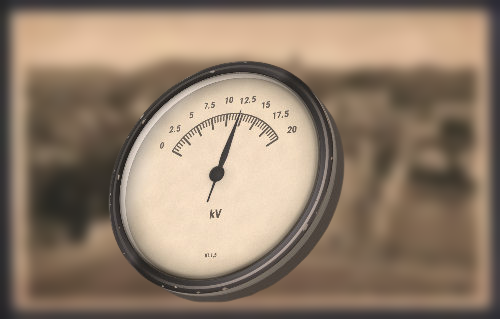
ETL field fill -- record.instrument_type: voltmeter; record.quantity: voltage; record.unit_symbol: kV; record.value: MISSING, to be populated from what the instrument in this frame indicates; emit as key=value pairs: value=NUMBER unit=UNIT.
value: value=12.5 unit=kV
